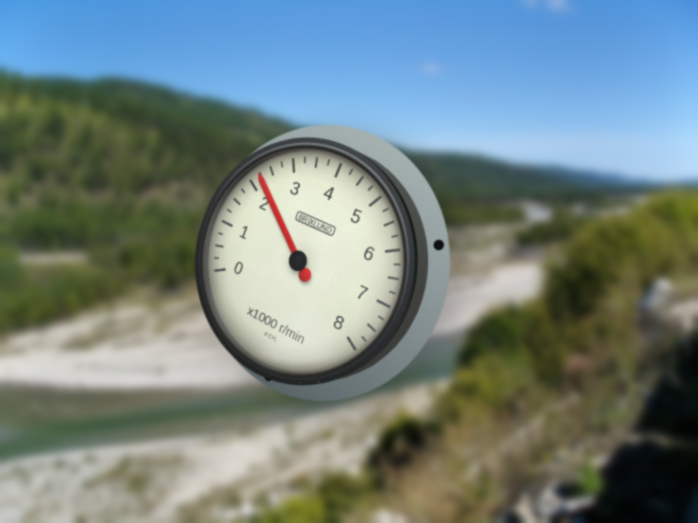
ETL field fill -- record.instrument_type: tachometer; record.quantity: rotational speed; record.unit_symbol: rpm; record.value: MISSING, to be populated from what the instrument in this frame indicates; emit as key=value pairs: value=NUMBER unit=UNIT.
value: value=2250 unit=rpm
